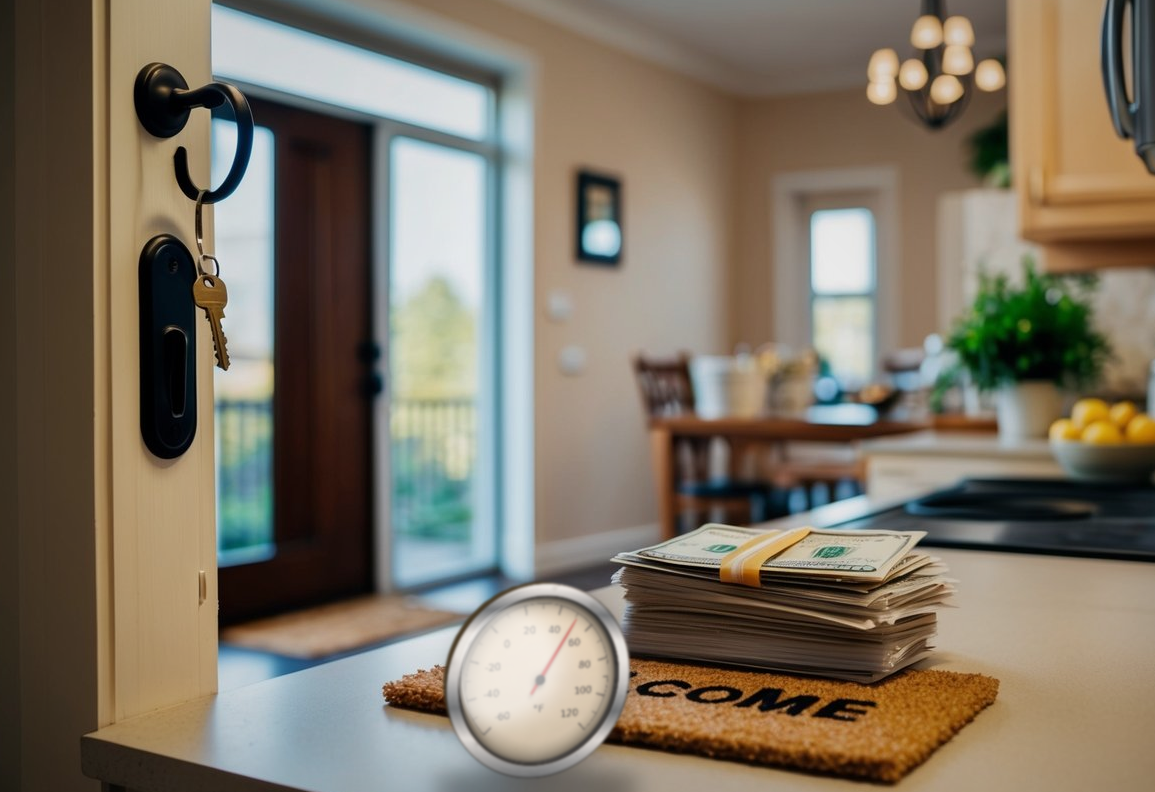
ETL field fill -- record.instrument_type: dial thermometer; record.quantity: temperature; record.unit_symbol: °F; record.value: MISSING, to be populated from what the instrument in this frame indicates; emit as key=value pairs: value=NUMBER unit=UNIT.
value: value=50 unit=°F
